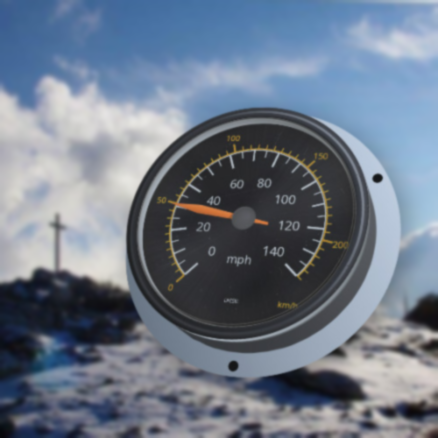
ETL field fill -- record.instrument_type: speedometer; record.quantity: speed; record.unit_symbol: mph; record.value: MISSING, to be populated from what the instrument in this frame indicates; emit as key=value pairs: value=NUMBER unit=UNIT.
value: value=30 unit=mph
